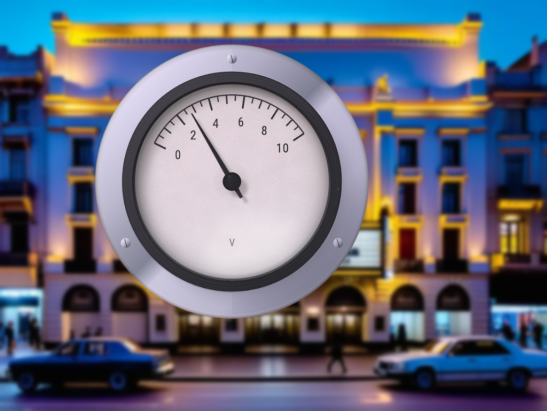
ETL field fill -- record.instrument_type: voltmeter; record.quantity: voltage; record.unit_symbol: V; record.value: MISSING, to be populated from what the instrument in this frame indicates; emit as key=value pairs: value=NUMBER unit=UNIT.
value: value=2.75 unit=V
